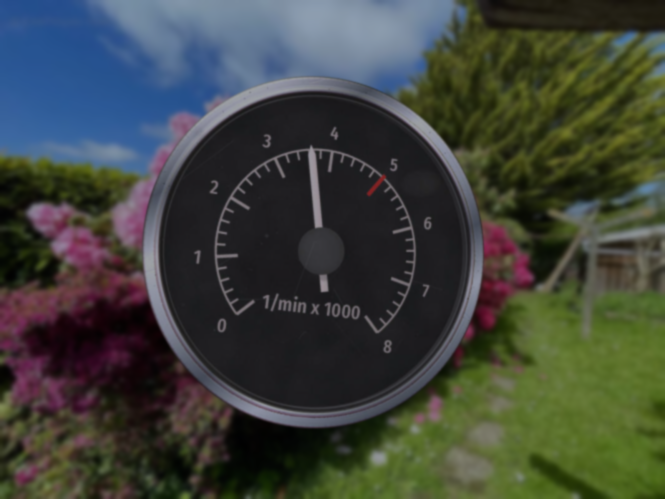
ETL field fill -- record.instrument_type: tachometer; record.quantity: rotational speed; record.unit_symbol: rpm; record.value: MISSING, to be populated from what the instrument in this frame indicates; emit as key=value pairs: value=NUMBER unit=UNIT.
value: value=3600 unit=rpm
